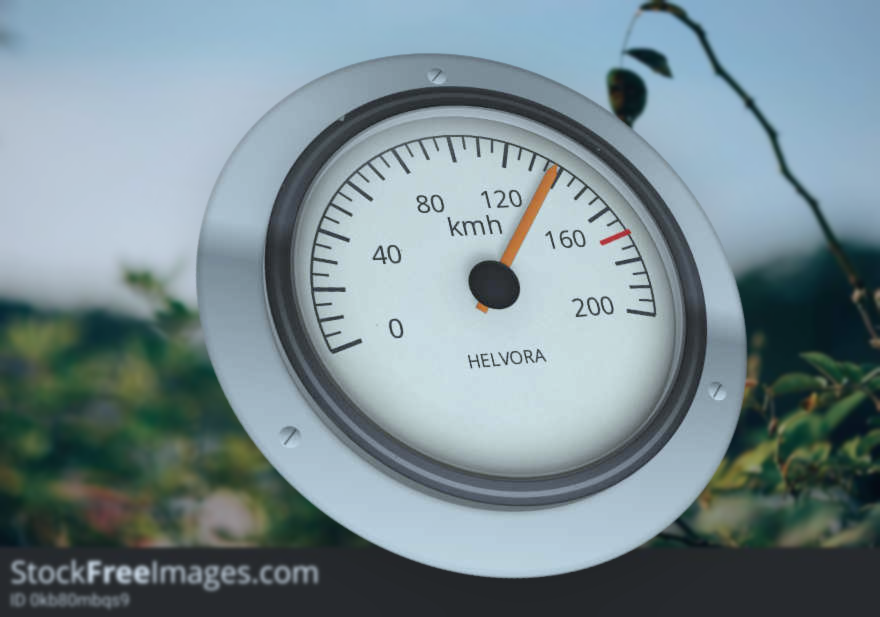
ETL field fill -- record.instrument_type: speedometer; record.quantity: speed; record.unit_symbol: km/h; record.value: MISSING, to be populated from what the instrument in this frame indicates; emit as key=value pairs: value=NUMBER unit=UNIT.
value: value=137.5 unit=km/h
